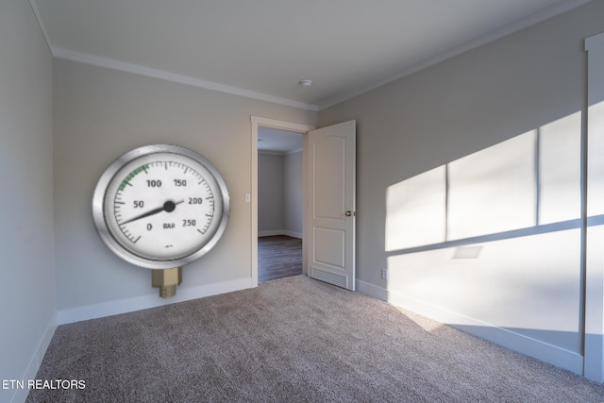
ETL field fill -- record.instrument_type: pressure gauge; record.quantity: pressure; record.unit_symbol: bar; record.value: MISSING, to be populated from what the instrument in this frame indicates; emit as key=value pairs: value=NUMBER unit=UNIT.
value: value=25 unit=bar
